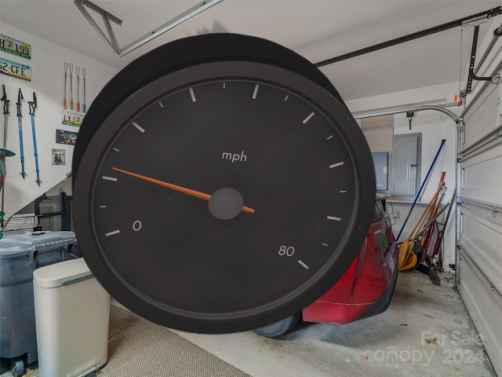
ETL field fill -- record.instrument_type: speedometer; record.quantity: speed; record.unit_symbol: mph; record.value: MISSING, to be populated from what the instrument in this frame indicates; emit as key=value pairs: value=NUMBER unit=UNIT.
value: value=12.5 unit=mph
